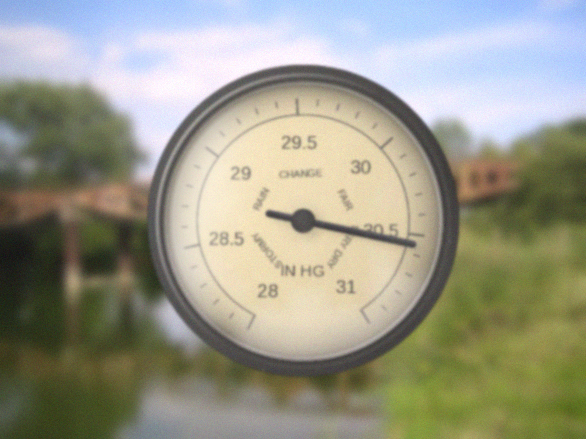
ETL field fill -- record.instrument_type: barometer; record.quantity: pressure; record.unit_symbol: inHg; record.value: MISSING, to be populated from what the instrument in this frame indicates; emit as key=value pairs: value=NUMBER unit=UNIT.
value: value=30.55 unit=inHg
